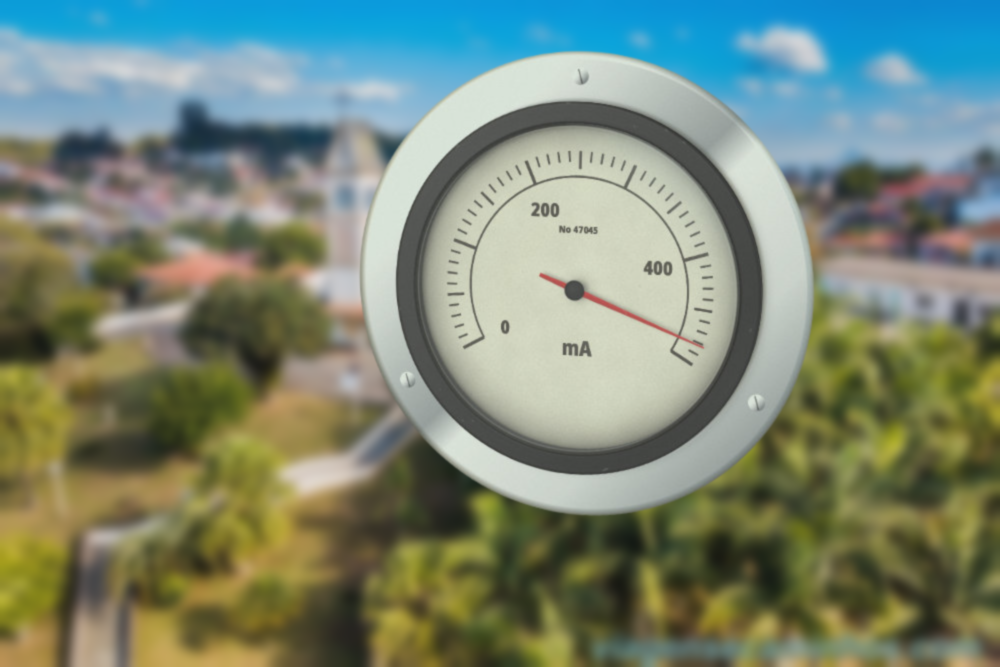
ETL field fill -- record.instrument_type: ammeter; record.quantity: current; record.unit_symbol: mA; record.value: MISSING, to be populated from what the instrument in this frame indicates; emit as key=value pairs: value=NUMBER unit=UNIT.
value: value=480 unit=mA
